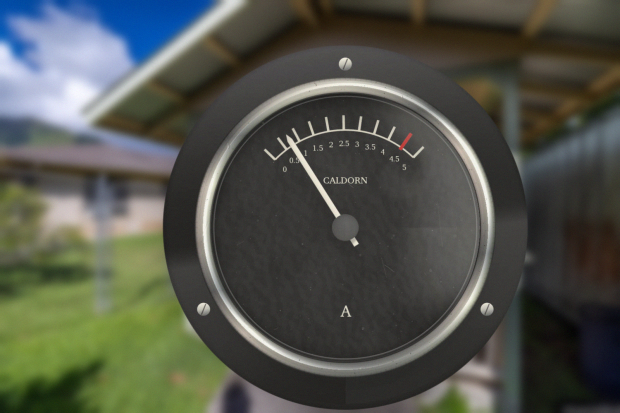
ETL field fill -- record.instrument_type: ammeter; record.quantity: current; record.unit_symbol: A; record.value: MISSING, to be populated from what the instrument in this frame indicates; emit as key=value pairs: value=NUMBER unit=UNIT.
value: value=0.75 unit=A
